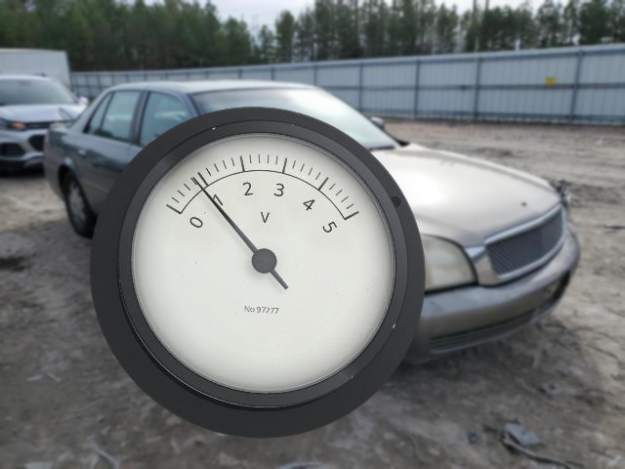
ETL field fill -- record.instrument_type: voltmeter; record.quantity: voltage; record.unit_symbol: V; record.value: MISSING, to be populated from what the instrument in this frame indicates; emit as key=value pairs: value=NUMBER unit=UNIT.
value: value=0.8 unit=V
